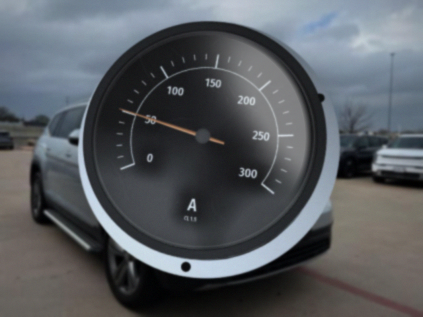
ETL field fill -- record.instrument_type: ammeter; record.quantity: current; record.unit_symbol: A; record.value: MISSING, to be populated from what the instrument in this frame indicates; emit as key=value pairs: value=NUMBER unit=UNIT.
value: value=50 unit=A
